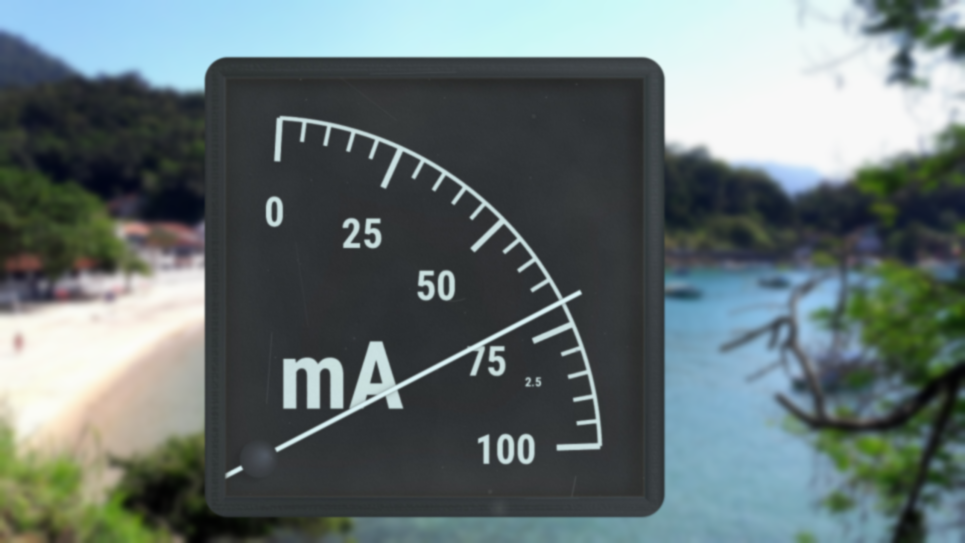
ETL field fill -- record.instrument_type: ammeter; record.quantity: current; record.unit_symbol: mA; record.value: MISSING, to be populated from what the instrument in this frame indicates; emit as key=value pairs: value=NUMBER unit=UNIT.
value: value=70 unit=mA
